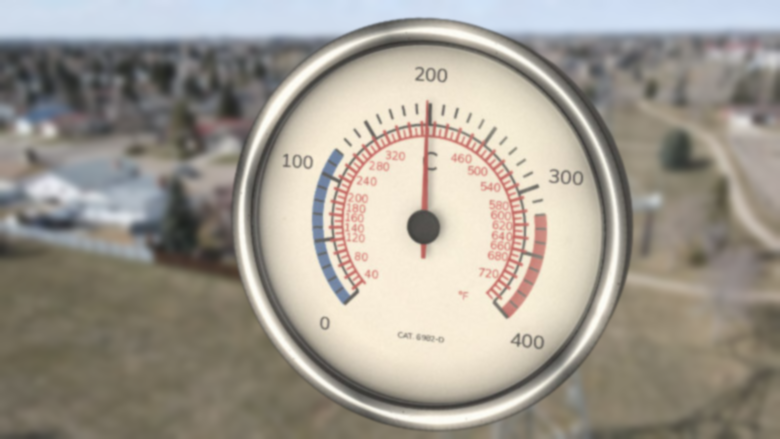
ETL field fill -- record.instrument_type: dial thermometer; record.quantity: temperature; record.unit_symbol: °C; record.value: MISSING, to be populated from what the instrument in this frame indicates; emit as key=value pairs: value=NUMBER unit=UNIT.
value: value=200 unit=°C
